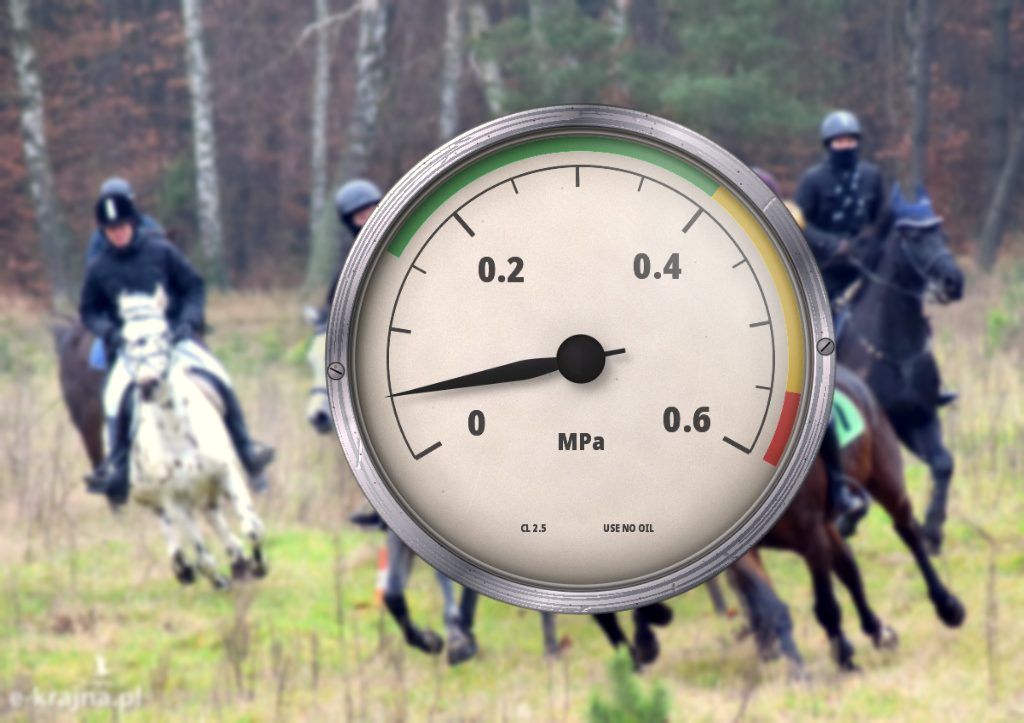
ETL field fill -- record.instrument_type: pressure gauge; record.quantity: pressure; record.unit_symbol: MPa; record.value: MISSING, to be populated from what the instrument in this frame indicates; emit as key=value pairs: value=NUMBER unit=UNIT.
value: value=0.05 unit=MPa
